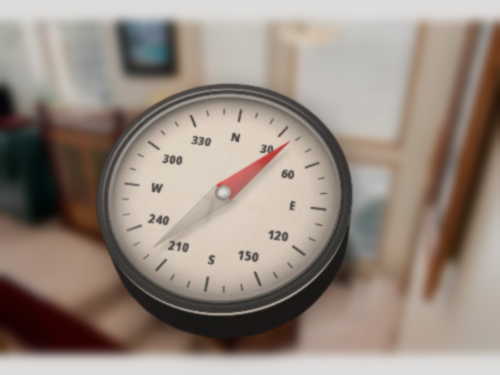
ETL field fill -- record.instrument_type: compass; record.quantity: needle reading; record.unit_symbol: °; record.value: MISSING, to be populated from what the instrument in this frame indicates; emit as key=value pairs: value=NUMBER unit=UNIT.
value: value=40 unit=°
